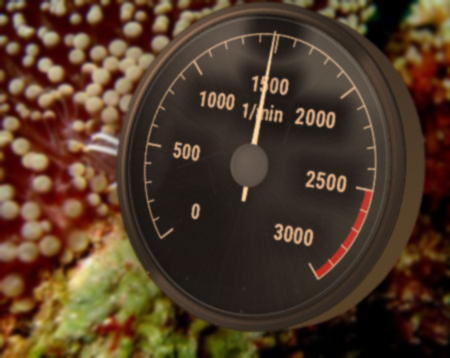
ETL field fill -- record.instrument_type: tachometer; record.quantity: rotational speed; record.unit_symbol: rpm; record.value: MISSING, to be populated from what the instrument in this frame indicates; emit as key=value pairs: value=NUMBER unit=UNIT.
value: value=1500 unit=rpm
